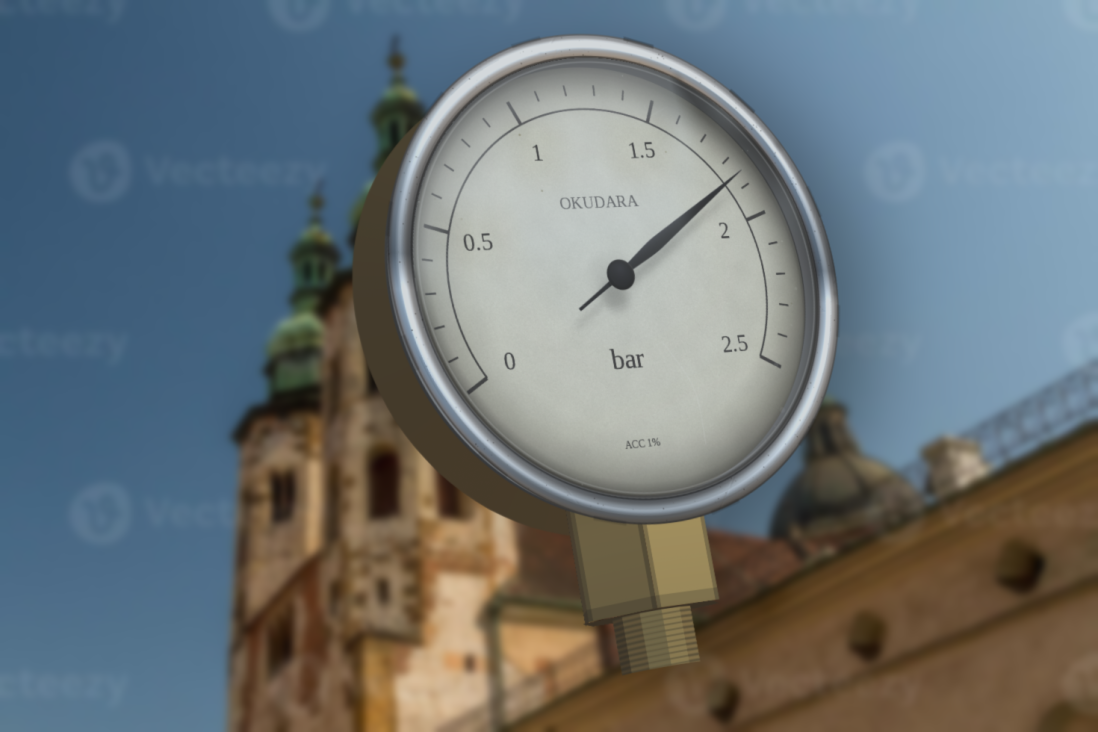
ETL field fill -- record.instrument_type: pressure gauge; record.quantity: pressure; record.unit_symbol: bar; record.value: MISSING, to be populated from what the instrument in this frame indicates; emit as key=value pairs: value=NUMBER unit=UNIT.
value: value=1.85 unit=bar
